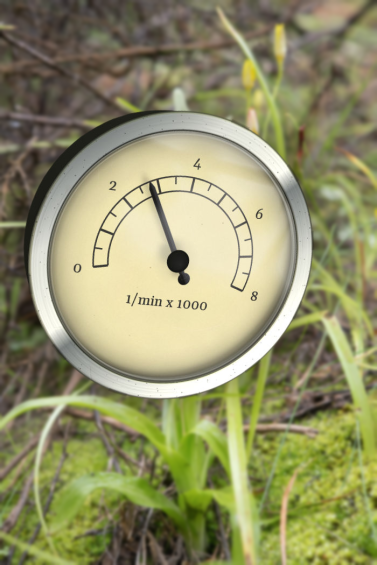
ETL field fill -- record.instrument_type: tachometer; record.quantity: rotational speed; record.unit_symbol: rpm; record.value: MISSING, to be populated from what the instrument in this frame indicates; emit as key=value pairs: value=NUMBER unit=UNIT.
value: value=2750 unit=rpm
